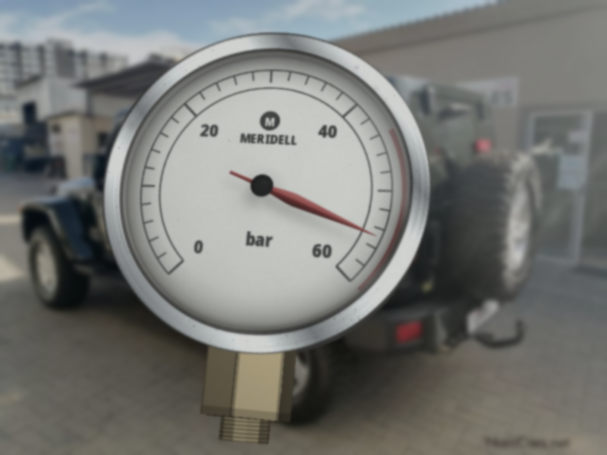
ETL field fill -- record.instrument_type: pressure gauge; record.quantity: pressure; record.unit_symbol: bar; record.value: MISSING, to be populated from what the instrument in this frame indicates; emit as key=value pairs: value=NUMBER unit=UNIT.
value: value=55 unit=bar
